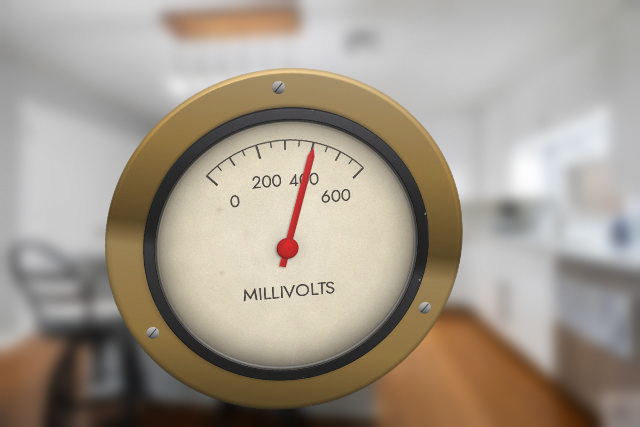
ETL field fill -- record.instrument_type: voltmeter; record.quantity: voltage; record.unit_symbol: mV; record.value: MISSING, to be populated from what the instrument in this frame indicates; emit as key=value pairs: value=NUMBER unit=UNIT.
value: value=400 unit=mV
